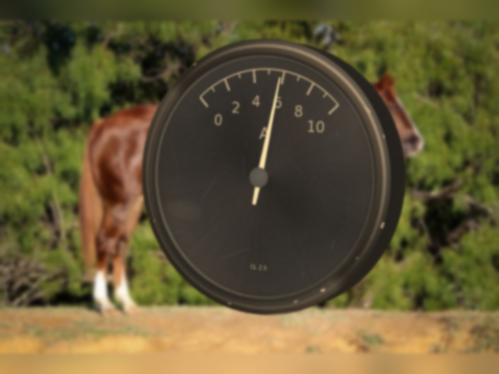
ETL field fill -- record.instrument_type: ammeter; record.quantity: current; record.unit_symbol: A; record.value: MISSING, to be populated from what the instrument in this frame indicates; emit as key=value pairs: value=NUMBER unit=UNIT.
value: value=6 unit=A
